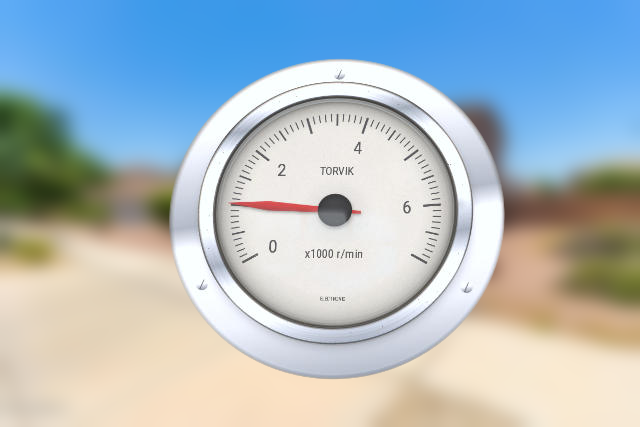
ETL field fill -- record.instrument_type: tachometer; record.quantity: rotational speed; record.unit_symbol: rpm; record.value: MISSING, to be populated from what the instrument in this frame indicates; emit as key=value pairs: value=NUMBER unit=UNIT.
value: value=1000 unit=rpm
